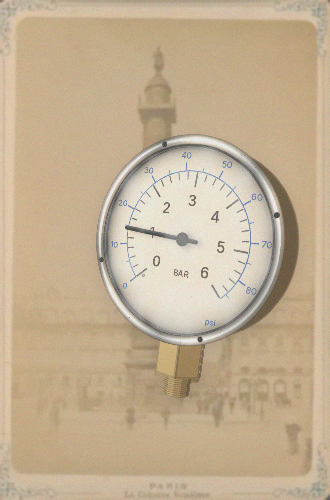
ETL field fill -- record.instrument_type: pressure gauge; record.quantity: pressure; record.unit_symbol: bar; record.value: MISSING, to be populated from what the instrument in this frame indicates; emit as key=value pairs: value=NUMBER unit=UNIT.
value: value=1 unit=bar
